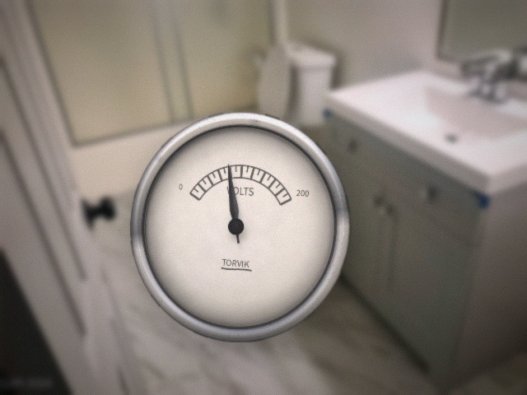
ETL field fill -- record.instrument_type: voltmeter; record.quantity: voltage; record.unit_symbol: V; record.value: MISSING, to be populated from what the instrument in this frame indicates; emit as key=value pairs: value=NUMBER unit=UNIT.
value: value=80 unit=V
